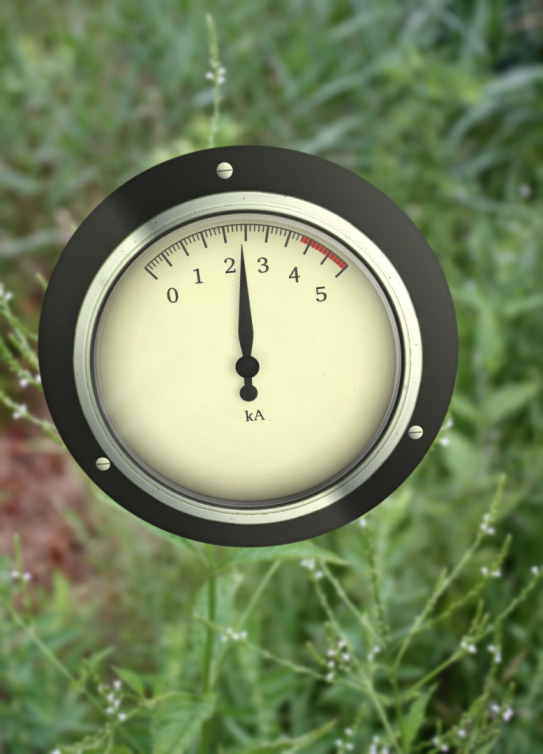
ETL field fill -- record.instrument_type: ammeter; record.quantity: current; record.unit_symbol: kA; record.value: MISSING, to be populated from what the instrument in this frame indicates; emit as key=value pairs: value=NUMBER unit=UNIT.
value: value=2.4 unit=kA
